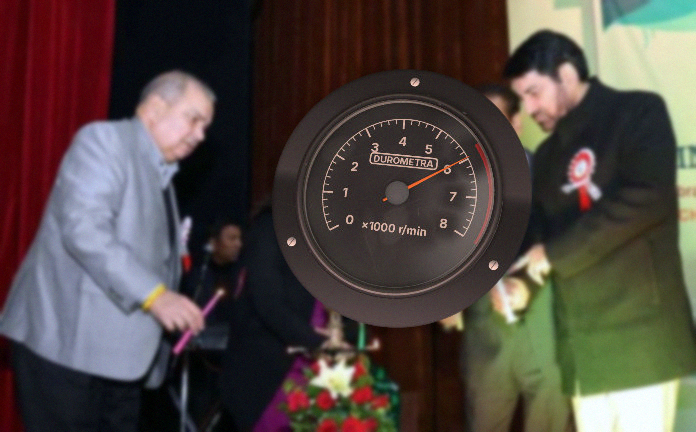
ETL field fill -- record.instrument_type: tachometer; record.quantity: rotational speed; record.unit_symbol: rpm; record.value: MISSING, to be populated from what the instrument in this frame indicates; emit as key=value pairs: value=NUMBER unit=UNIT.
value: value=6000 unit=rpm
